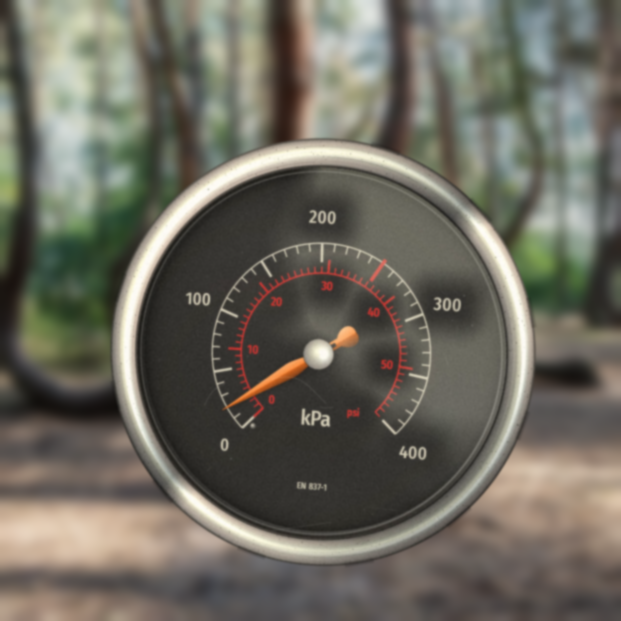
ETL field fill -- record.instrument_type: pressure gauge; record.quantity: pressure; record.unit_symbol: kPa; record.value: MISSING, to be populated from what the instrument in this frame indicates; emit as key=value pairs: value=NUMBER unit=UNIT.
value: value=20 unit=kPa
